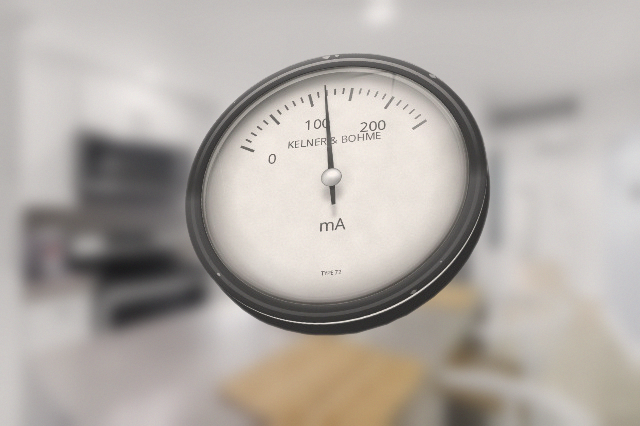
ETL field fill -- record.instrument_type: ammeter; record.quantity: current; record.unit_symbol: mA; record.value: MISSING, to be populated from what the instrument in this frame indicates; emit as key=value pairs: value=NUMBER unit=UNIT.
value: value=120 unit=mA
